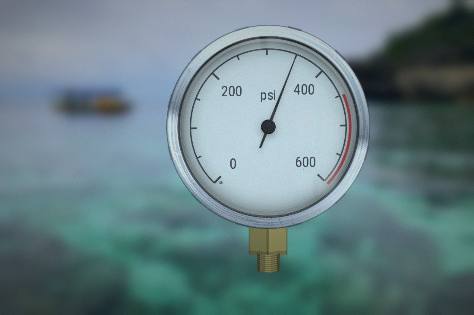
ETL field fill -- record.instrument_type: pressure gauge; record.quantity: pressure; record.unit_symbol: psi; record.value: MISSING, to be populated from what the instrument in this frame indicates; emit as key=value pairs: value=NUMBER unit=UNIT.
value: value=350 unit=psi
